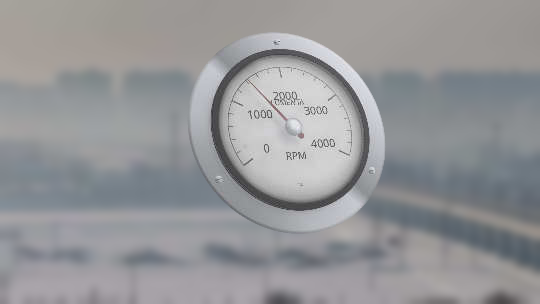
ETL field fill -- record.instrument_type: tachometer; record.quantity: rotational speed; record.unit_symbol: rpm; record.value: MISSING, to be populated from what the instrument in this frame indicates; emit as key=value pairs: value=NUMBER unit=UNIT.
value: value=1400 unit=rpm
